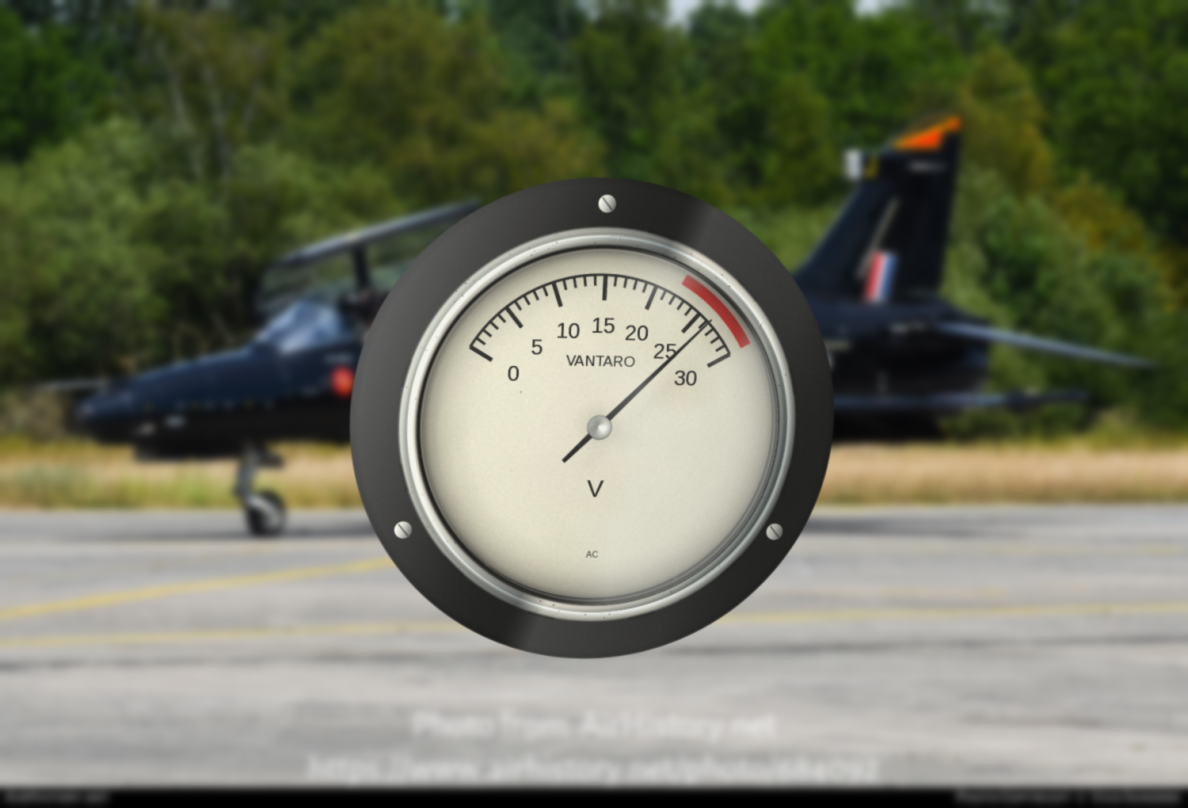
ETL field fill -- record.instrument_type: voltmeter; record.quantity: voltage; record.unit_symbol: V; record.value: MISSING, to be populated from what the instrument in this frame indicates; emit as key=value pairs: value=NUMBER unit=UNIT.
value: value=26 unit=V
